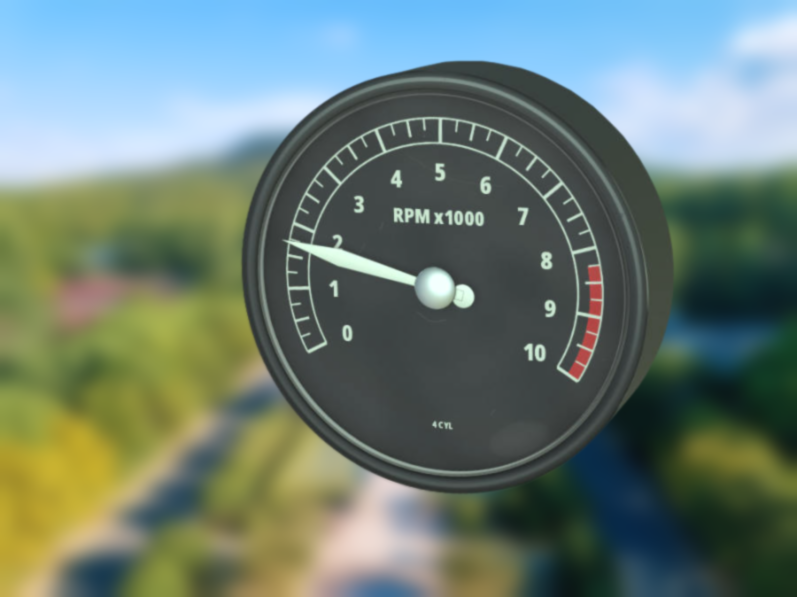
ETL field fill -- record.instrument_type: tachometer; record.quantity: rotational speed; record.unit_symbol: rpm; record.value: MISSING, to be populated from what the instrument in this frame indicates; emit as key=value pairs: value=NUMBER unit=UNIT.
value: value=1750 unit=rpm
